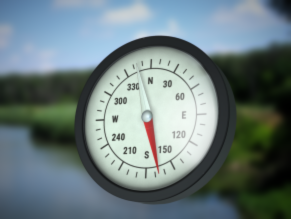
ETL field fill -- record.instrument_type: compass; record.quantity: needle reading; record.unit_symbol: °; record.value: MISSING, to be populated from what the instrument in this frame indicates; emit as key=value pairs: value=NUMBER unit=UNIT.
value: value=165 unit=°
